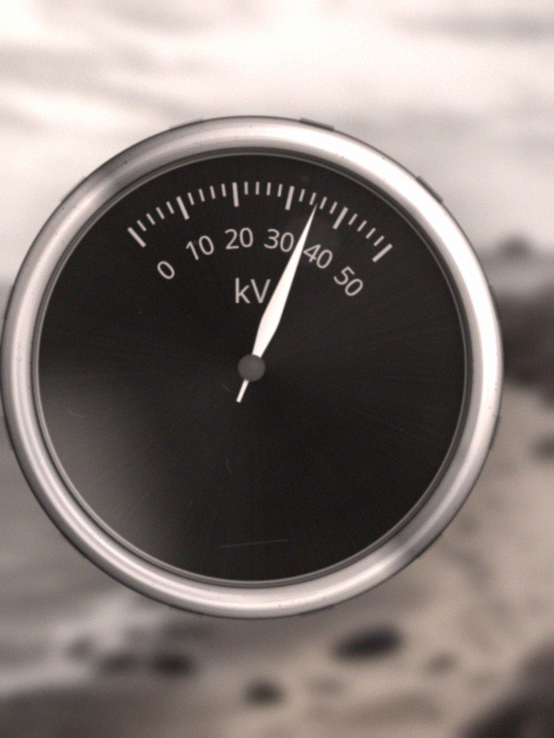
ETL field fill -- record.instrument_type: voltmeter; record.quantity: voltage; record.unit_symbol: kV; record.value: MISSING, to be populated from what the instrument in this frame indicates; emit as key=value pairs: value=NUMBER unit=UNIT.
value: value=35 unit=kV
